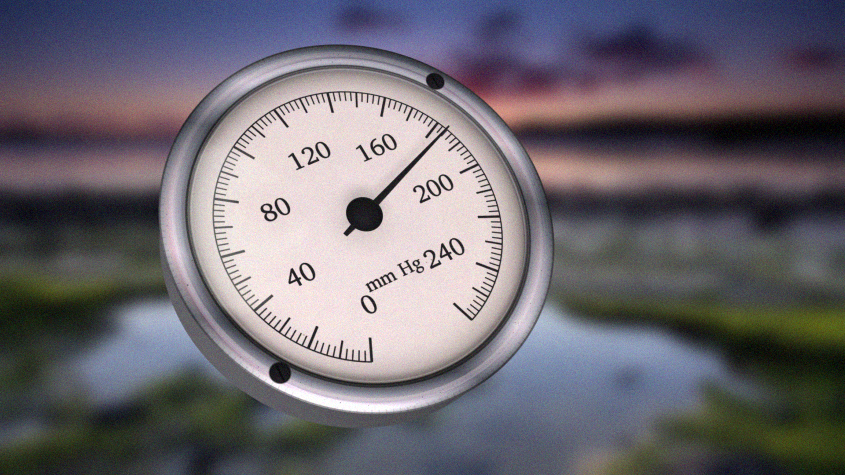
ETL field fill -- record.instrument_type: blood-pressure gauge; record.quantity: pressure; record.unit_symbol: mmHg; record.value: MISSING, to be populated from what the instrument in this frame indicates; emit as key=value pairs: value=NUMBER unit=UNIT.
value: value=184 unit=mmHg
